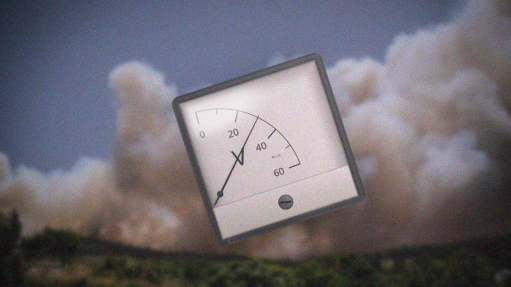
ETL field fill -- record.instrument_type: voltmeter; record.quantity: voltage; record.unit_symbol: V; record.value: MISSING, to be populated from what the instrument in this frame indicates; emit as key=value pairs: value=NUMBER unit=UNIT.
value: value=30 unit=V
